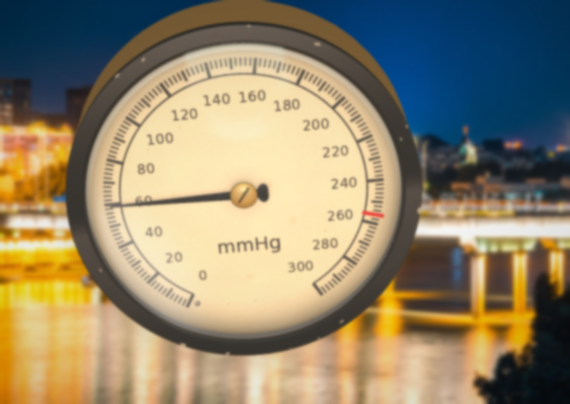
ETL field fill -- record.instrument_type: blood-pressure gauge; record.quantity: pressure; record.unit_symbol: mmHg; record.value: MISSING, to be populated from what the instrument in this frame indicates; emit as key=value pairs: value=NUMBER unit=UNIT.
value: value=60 unit=mmHg
